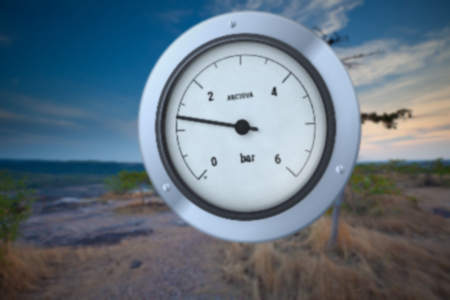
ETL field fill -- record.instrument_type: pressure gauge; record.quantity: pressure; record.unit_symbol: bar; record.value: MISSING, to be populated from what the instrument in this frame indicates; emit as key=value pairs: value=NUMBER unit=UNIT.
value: value=1.25 unit=bar
